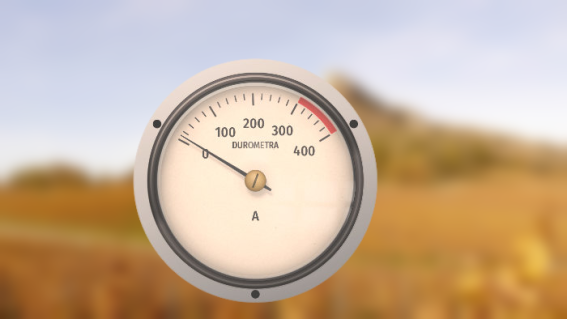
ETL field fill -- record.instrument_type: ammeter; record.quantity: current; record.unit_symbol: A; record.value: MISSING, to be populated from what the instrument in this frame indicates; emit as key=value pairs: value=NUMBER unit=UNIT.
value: value=10 unit=A
